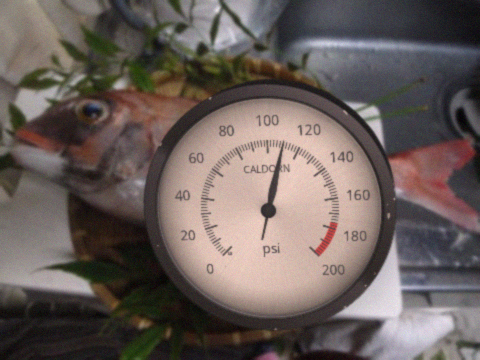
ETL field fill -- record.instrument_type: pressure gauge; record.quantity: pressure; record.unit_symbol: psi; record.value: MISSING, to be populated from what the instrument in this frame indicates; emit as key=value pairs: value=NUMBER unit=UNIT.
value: value=110 unit=psi
